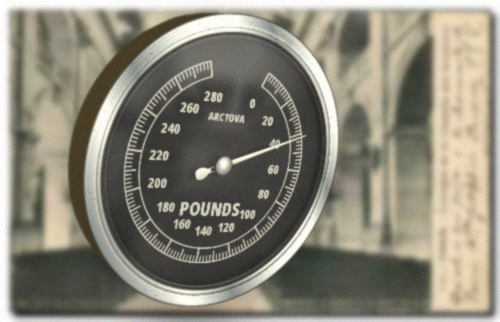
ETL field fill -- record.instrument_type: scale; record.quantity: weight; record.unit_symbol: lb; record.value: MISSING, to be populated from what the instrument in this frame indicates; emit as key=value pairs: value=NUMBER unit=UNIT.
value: value=40 unit=lb
